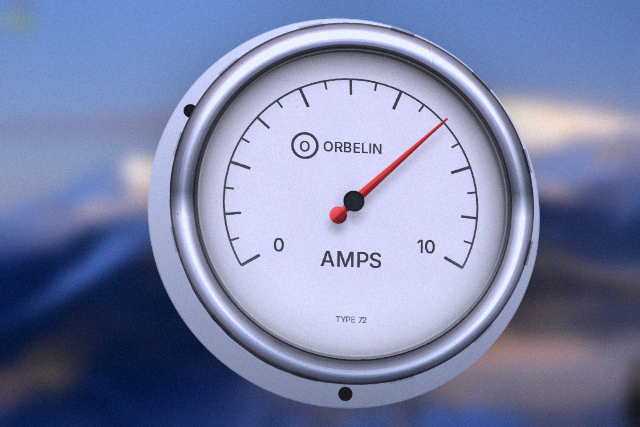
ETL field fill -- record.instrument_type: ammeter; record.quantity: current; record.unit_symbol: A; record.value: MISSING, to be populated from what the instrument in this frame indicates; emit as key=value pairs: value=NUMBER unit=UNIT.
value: value=7 unit=A
